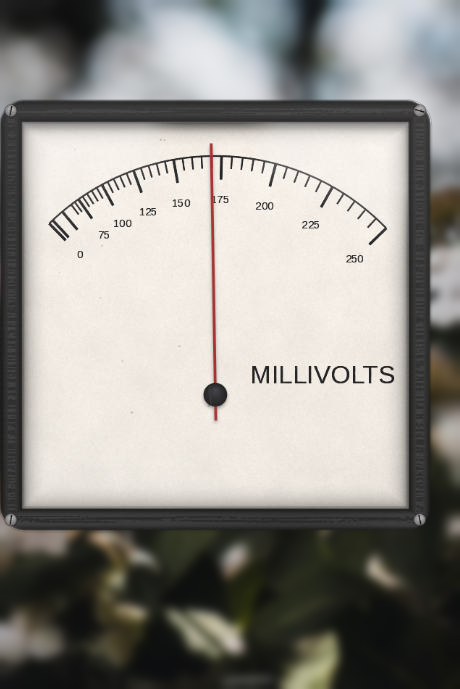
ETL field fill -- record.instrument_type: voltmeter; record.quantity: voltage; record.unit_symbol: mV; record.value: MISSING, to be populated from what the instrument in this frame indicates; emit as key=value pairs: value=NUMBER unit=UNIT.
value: value=170 unit=mV
